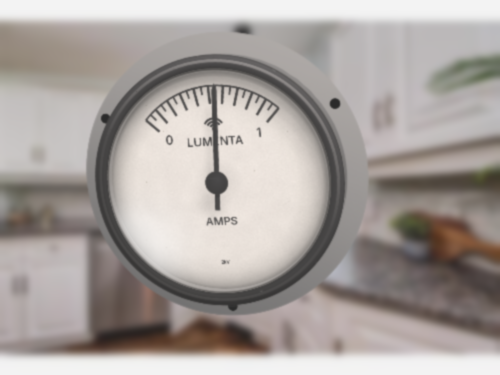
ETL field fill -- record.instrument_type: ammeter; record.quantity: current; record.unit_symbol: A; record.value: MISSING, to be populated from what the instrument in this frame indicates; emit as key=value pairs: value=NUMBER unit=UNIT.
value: value=0.55 unit=A
